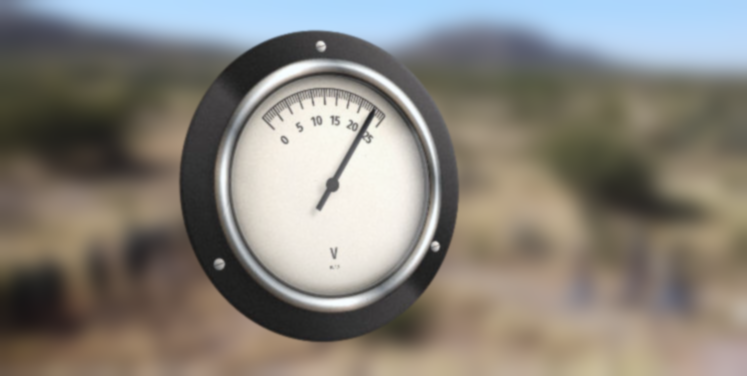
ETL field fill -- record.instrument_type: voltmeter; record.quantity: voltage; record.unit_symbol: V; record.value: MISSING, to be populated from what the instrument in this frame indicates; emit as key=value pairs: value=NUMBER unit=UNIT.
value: value=22.5 unit=V
